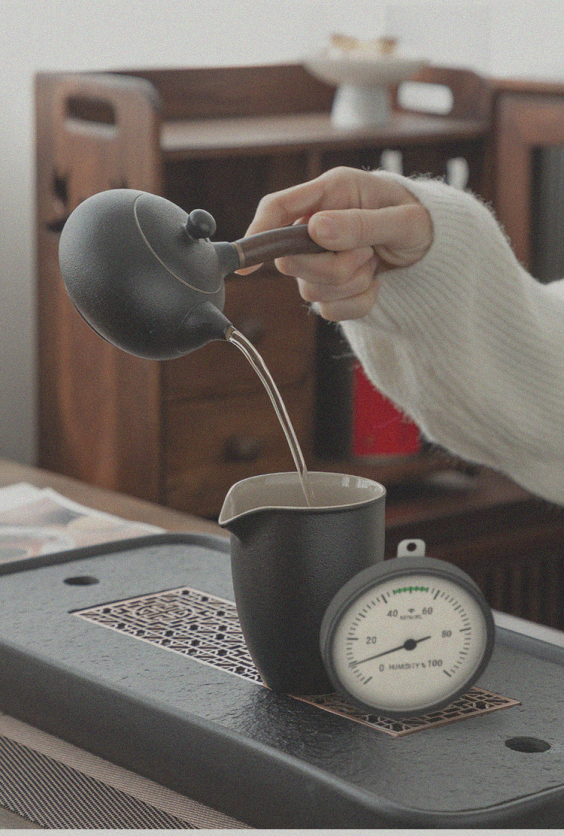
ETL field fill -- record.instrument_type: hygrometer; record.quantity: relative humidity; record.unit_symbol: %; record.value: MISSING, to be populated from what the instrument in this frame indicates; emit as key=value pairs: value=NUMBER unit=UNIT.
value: value=10 unit=%
